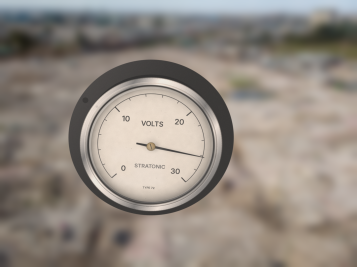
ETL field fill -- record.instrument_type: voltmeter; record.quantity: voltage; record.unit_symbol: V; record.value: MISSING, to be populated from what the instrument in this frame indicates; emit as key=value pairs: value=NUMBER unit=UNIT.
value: value=26 unit=V
